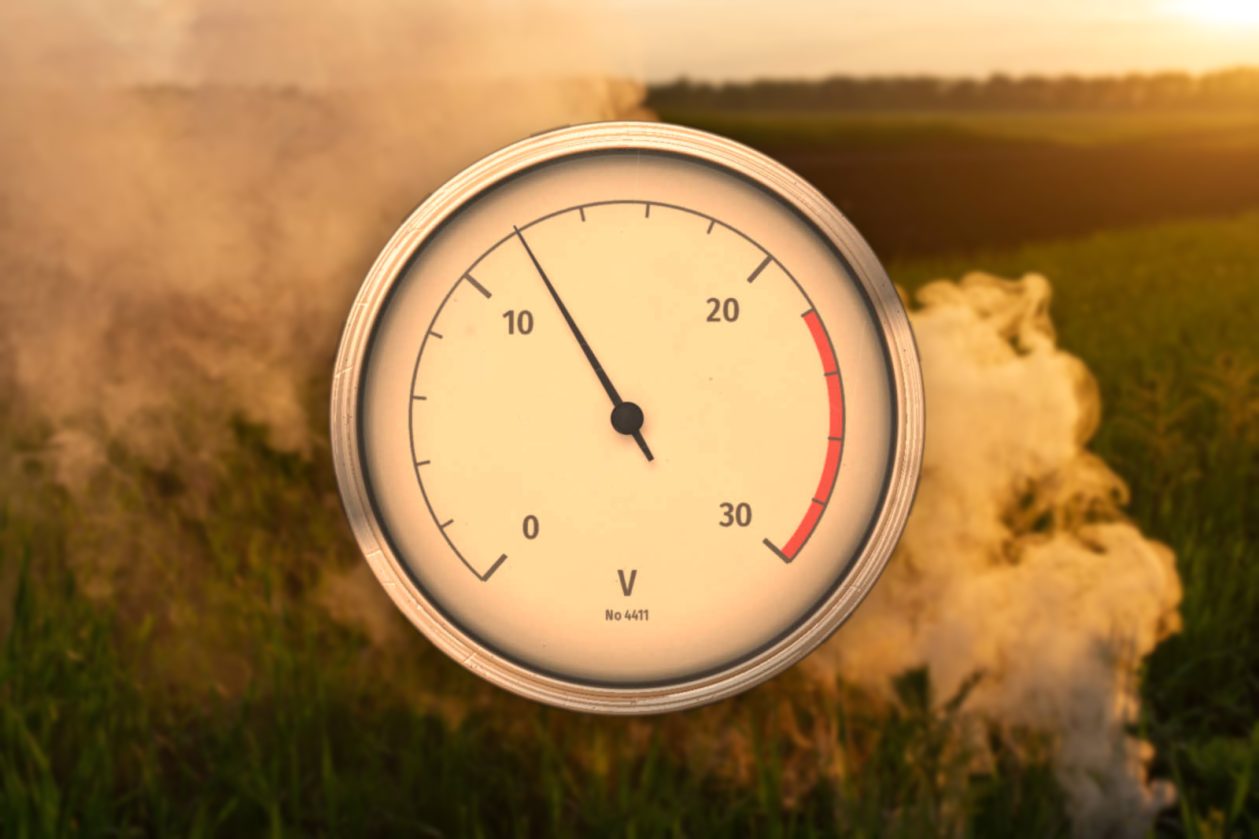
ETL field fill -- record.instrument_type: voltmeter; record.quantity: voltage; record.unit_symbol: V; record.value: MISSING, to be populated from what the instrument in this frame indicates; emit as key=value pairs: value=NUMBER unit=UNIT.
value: value=12 unit=V
